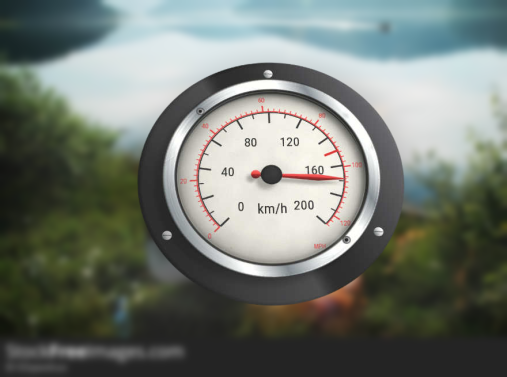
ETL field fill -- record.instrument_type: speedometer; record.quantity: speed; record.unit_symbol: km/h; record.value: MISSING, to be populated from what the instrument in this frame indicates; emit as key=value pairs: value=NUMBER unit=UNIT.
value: value=170 unit=km/h
